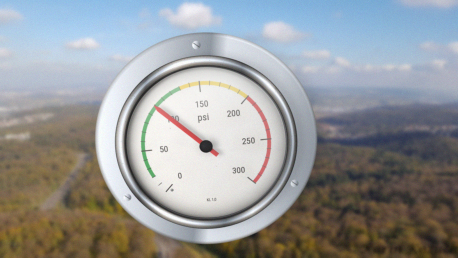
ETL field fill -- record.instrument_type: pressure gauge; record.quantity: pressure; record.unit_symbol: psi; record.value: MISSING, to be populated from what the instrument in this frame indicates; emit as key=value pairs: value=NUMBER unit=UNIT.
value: value=100 unit=psi
